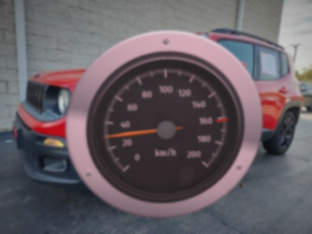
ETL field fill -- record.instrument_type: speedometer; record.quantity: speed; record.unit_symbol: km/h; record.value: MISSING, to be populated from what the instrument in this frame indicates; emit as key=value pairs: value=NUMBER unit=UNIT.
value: value=30 unit=km/h
